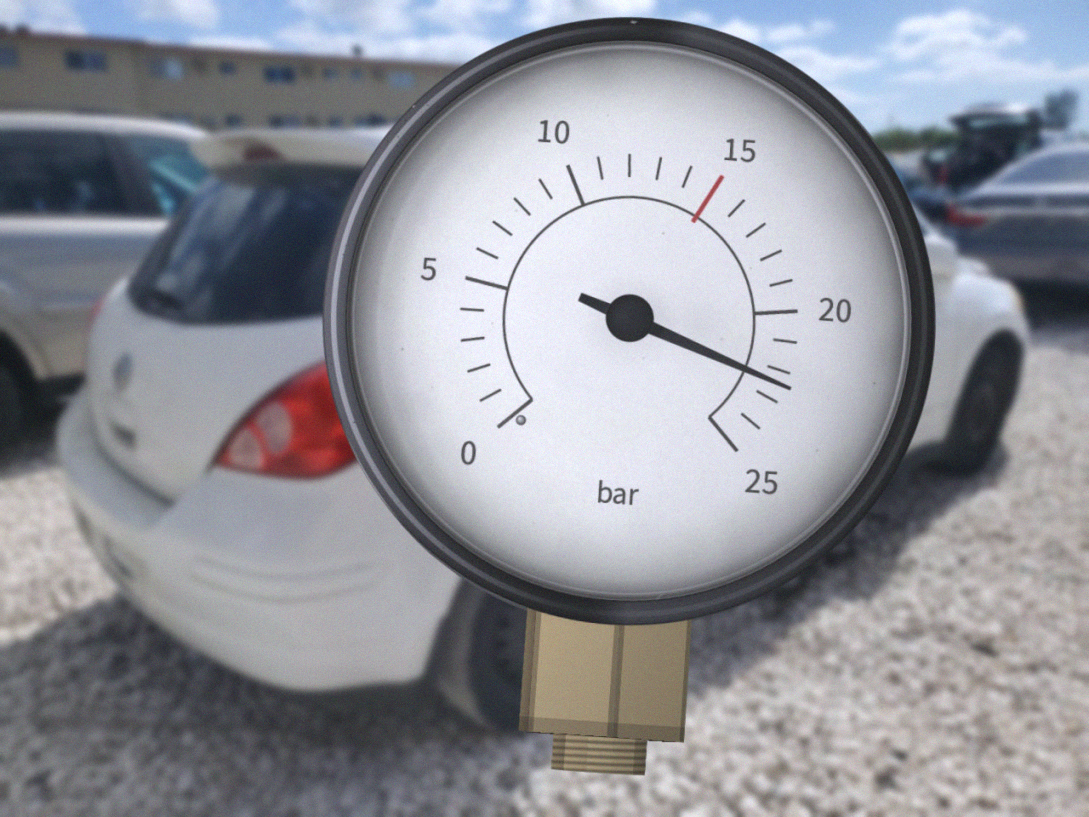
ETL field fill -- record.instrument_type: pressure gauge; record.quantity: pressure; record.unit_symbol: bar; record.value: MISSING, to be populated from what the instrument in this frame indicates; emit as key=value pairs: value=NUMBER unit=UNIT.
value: value=22.5 unit=bar
